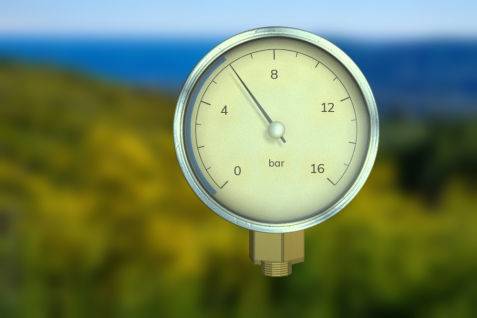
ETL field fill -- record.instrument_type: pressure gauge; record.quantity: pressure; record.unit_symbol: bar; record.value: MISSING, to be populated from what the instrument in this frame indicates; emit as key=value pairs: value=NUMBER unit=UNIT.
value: value=6 unit=bar
